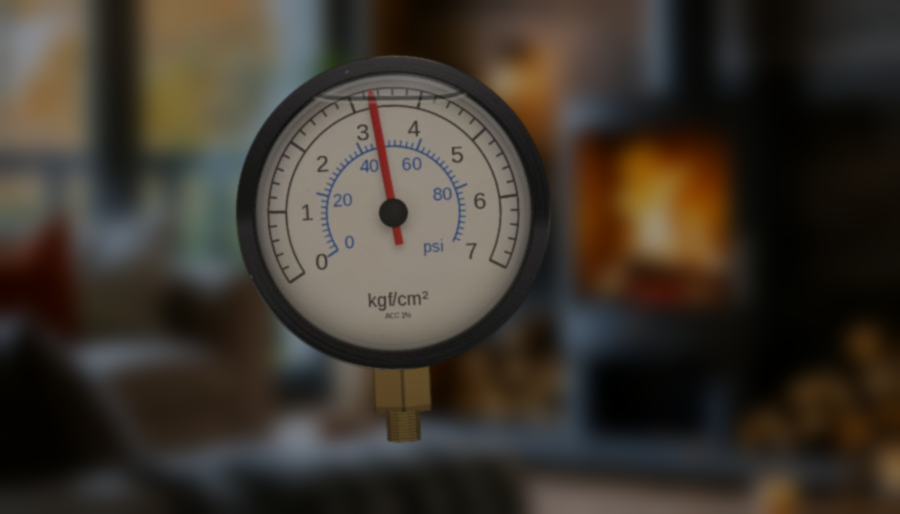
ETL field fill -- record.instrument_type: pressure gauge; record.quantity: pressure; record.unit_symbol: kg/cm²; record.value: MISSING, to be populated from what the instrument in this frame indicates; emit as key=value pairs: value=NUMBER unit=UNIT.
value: value=3.3 unit=kg/cm²
